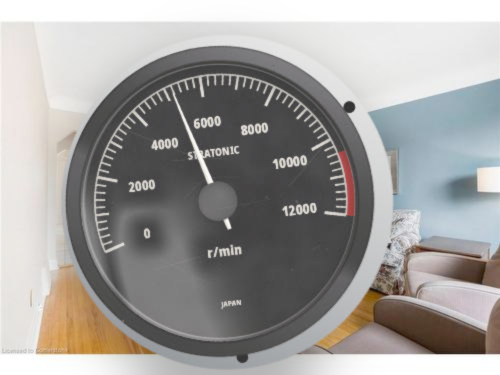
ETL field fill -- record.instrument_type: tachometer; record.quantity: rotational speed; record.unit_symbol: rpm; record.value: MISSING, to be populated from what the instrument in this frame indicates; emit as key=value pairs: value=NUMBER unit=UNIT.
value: value=5200 unit=rpm
